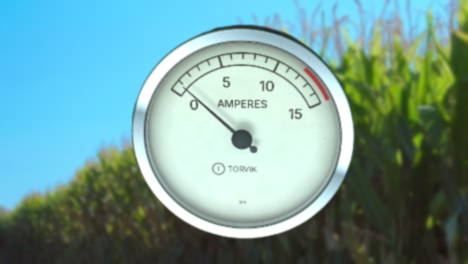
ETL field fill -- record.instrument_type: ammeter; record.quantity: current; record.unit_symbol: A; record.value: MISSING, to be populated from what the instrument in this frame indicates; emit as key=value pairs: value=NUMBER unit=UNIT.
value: value=1 unit=A
